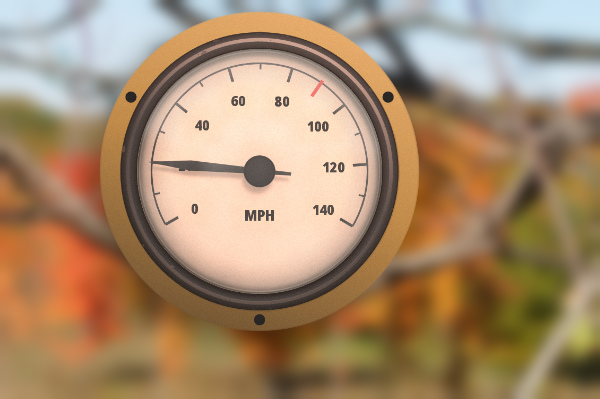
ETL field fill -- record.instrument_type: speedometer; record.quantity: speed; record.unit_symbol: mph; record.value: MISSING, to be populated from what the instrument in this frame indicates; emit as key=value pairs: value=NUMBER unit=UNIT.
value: value=20 unit=mph
